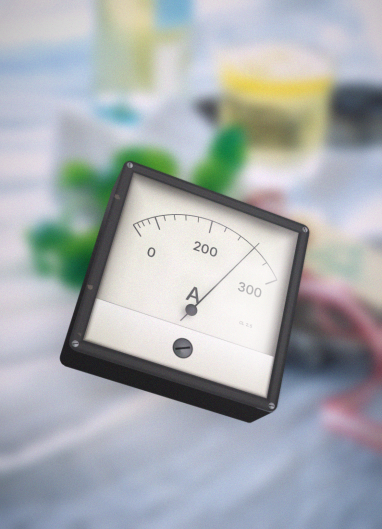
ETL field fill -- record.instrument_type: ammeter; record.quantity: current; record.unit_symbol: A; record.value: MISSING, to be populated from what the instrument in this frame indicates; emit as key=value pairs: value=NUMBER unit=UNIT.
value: value=260 unit=A
